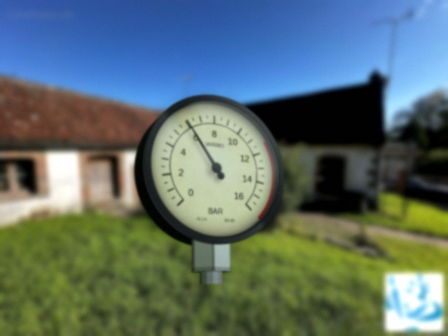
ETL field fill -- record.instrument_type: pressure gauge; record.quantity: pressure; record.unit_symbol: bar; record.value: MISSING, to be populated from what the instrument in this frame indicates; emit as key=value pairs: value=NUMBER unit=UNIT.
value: value=6 unit=bar
